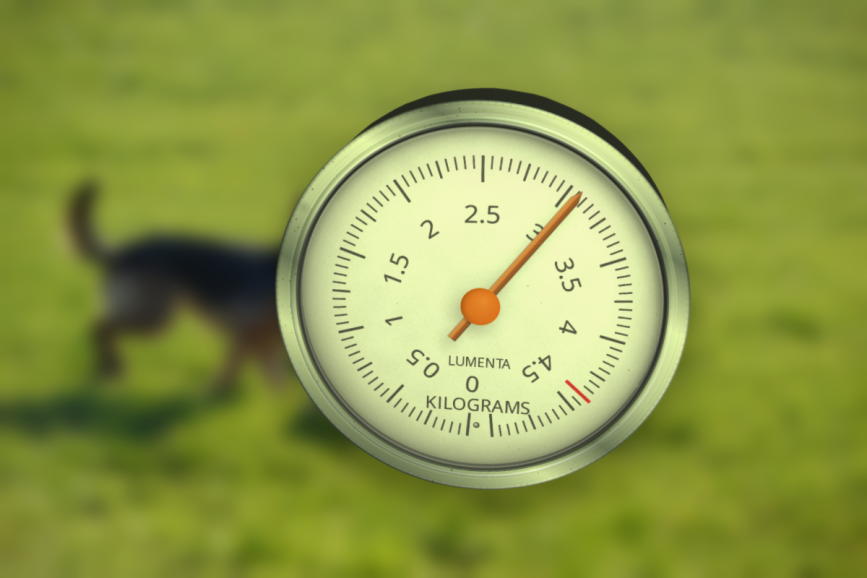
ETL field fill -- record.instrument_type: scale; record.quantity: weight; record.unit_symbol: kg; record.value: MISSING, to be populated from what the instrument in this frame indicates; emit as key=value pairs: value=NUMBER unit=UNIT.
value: value=3.05 unit=kg
